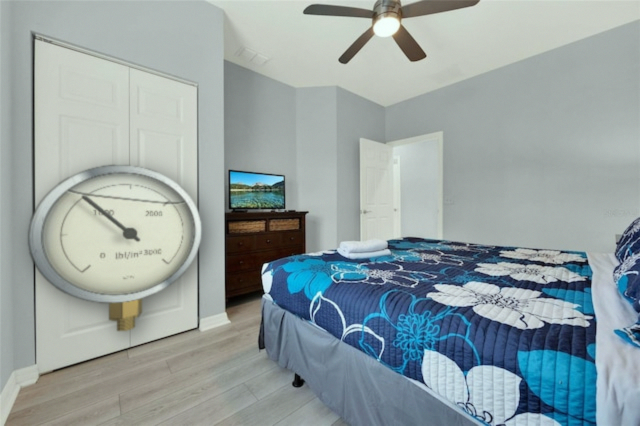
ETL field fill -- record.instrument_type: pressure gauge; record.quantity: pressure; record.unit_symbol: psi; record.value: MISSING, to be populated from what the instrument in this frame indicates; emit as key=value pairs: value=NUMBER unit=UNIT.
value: value=1000 unit=psi
